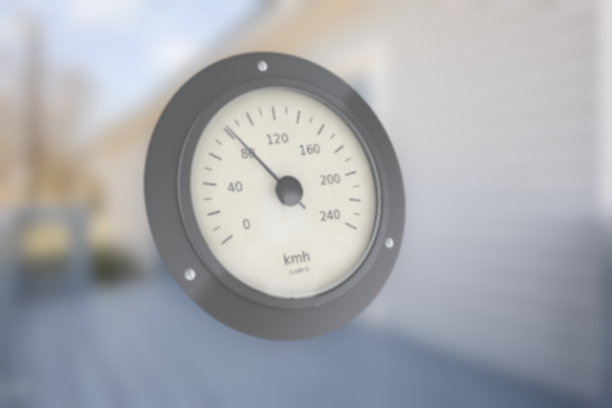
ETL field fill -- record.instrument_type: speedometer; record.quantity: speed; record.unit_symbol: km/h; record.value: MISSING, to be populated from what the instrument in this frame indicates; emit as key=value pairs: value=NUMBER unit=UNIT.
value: value=80 unit=km/h
